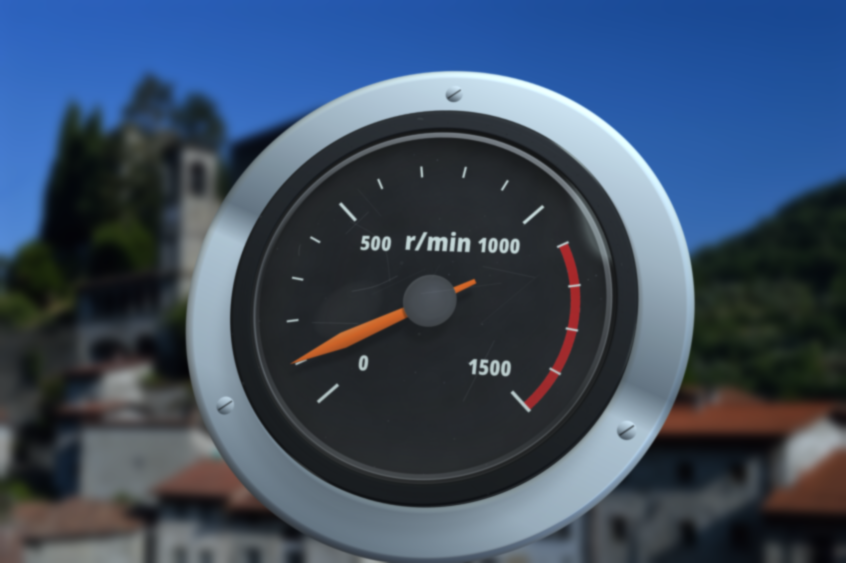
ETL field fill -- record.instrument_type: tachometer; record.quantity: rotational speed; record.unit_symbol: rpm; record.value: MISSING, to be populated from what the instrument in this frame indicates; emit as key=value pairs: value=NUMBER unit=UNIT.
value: value=100 unit=rpm
